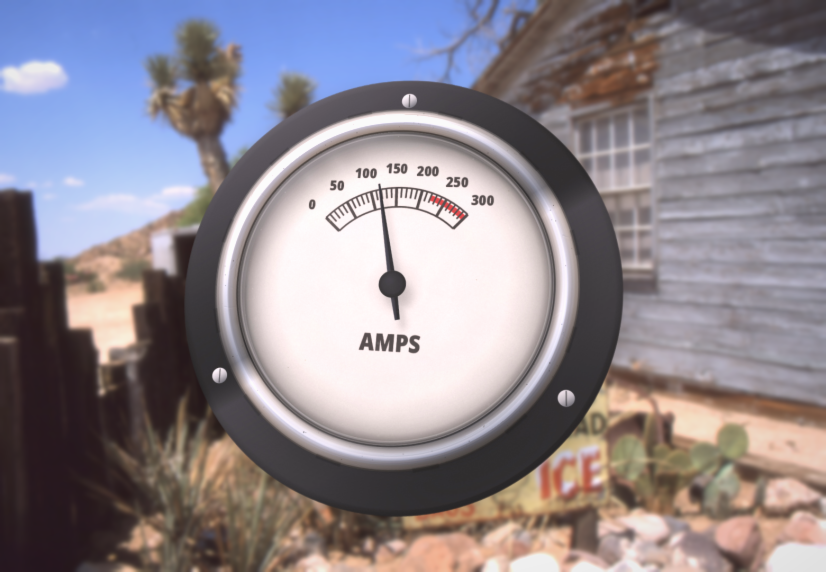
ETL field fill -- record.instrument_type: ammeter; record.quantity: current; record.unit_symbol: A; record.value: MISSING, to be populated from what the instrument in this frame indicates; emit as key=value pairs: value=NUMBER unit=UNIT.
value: value=120 unit=A
